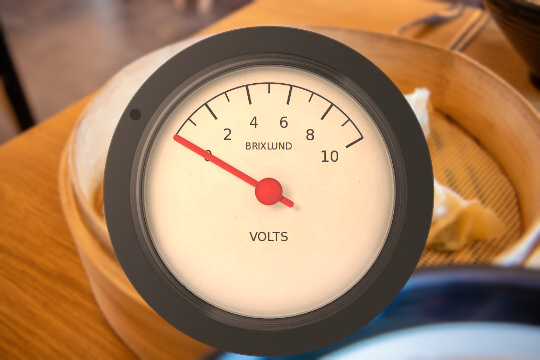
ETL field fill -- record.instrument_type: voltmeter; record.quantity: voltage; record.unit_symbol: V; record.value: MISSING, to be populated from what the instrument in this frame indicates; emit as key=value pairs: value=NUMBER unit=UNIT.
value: value=0 unit=V
